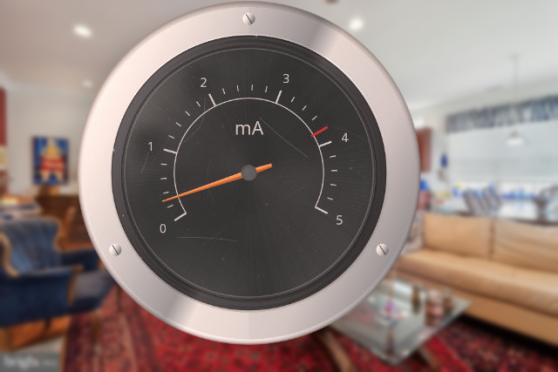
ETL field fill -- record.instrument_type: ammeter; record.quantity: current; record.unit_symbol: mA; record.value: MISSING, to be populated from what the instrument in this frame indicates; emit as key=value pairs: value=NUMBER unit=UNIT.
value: value=0.3 unit=mA
